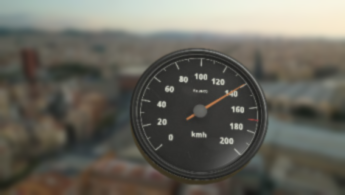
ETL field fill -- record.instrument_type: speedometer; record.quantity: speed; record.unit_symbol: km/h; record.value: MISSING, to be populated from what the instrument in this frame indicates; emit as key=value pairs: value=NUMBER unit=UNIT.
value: value=140 unit=km/h
